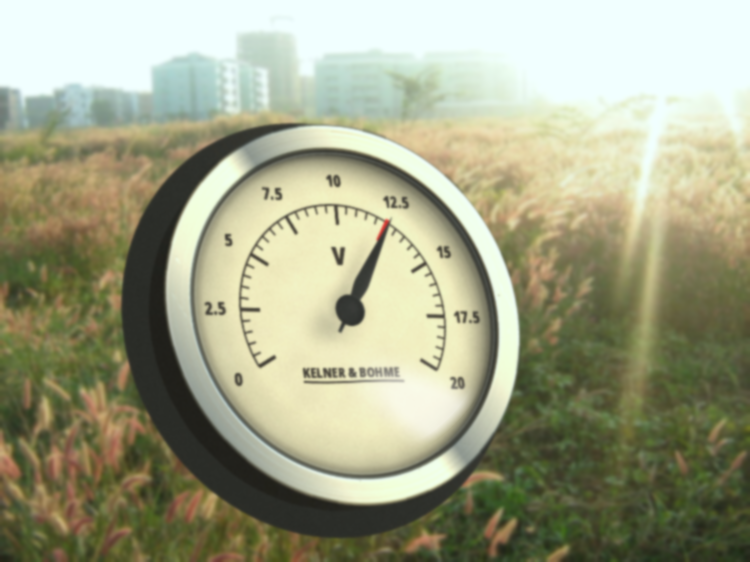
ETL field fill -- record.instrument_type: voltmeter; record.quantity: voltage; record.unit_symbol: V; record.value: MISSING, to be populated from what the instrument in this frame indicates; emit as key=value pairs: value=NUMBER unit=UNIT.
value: value=12.5 unit=V
